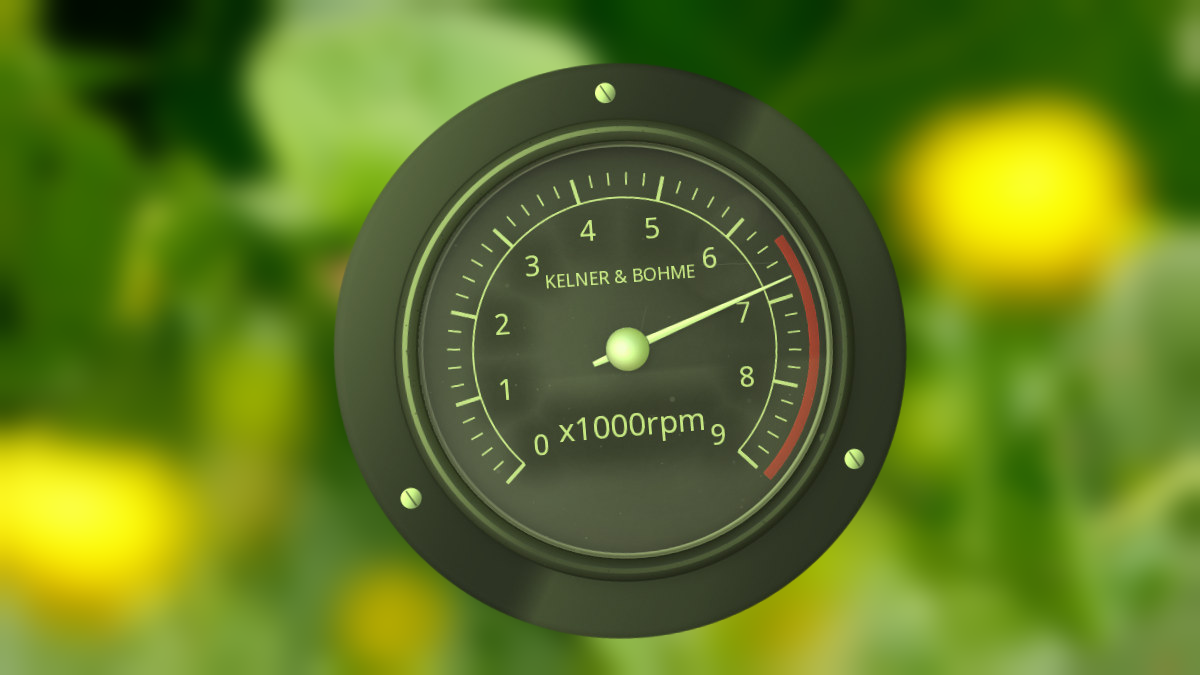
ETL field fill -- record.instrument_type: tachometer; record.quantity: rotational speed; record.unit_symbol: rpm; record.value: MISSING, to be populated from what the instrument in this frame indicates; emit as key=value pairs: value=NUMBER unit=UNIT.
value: value=6800 unit=rpm
